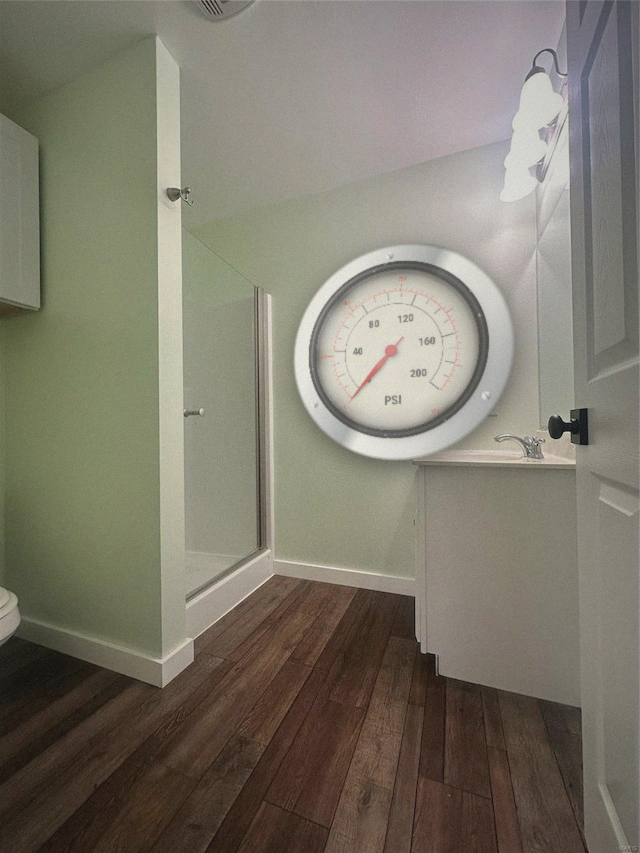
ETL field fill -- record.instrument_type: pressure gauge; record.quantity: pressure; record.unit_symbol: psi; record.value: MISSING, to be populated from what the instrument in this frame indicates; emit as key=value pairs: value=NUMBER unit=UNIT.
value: value=0 unit=psi
